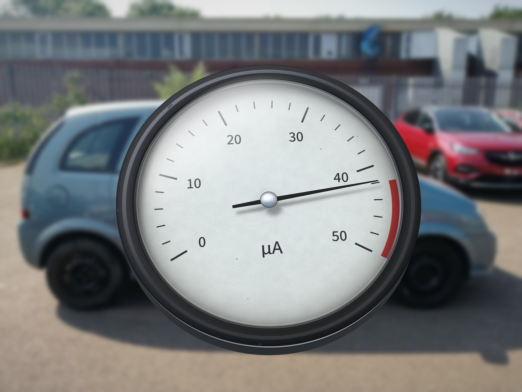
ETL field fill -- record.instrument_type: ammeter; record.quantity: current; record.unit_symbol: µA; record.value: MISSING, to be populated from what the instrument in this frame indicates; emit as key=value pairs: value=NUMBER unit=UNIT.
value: value=42 unit=µA
